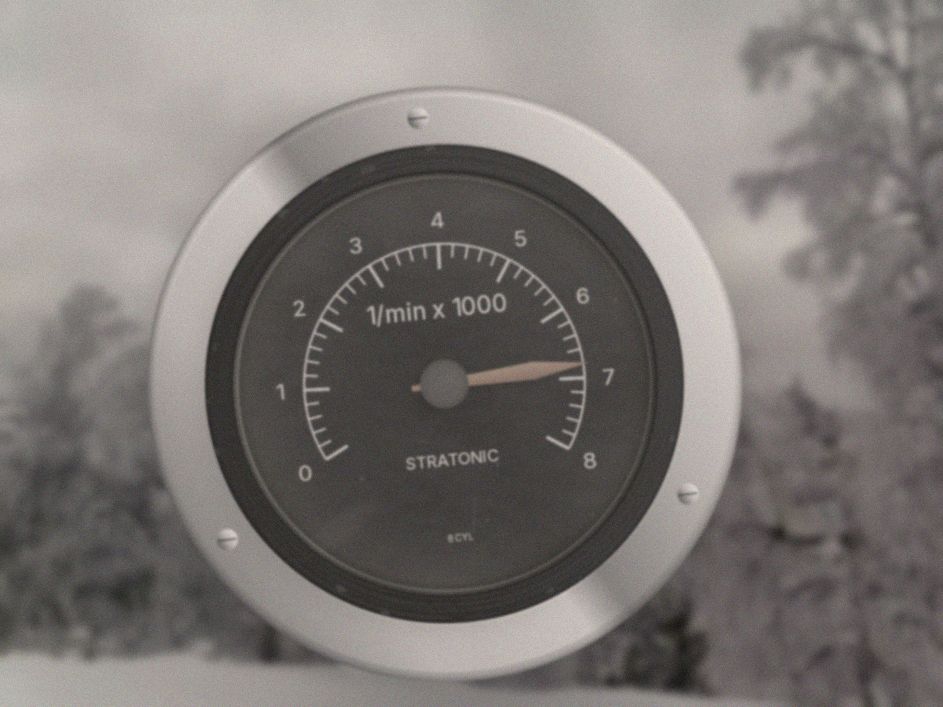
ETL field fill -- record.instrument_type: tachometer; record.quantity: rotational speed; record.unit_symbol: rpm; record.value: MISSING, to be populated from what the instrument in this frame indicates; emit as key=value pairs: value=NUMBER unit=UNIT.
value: value=6800 unit=rpm
